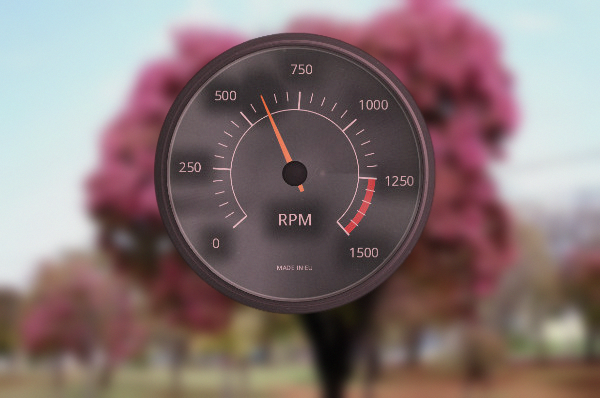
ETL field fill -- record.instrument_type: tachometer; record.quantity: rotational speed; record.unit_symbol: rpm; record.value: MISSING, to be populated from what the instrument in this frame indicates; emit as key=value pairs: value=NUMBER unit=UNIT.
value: value=600 unit=rpm
